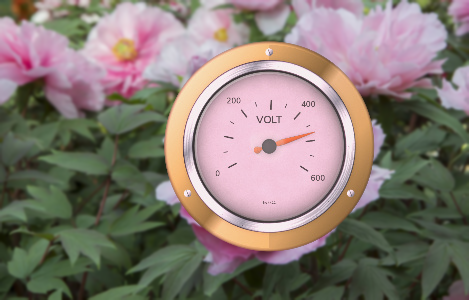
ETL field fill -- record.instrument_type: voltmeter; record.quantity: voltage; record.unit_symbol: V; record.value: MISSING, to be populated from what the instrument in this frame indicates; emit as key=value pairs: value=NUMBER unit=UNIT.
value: value=475 unit=V
